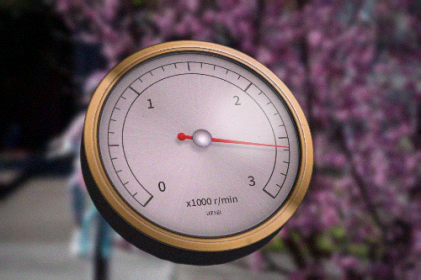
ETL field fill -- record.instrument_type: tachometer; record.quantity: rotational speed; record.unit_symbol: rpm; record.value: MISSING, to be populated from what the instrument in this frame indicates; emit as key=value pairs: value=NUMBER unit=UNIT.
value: value=2600 unit=rpm
